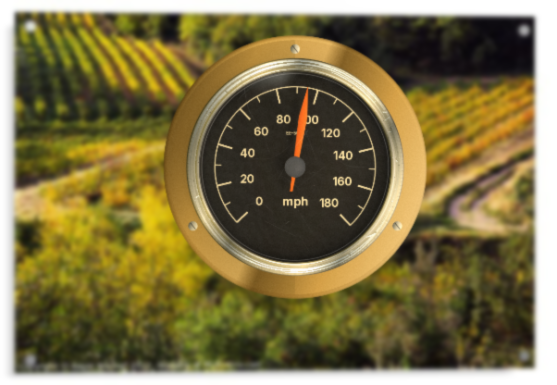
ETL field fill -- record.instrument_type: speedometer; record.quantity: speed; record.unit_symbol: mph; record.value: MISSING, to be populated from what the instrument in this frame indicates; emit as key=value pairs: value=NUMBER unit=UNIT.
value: value=95 unit=mph
